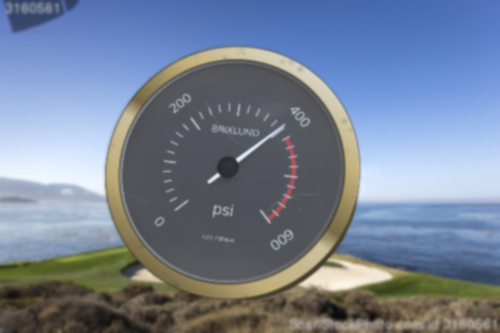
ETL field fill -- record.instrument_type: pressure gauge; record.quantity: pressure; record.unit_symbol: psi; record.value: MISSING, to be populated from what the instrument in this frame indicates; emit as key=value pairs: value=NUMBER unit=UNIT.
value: value=400 unit=psi
